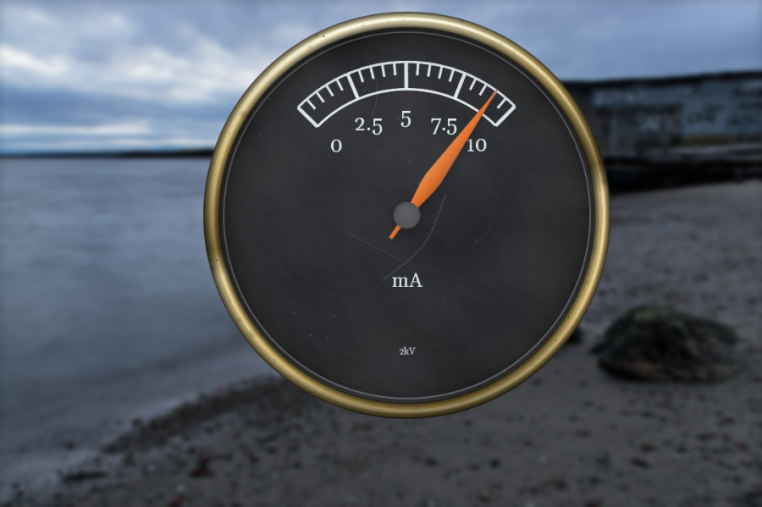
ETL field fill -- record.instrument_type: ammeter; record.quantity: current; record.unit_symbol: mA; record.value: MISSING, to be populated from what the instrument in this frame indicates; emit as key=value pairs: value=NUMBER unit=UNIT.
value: value=9 unit=mA
